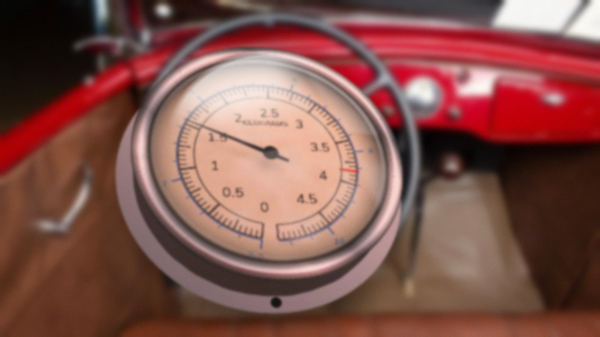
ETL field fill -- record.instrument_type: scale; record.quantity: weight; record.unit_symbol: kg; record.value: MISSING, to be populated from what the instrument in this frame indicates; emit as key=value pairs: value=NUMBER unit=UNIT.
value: value=1.5 unit=kg
